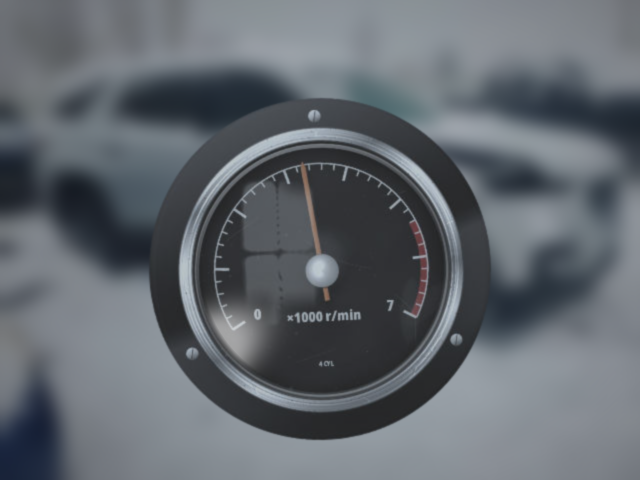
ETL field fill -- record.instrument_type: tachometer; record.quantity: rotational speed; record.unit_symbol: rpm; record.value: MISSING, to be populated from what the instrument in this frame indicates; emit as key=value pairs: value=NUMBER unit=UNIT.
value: value=3300 unit=rpm
